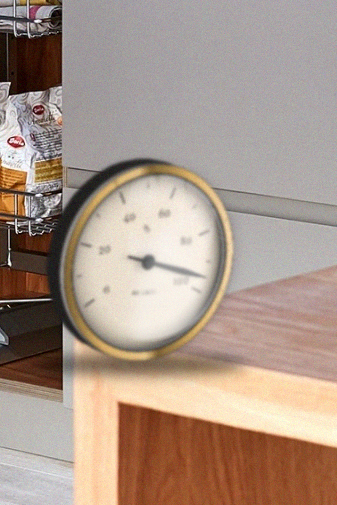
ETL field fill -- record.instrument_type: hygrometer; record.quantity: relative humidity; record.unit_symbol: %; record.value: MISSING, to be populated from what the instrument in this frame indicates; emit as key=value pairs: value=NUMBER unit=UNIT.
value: value=95 unit=%
